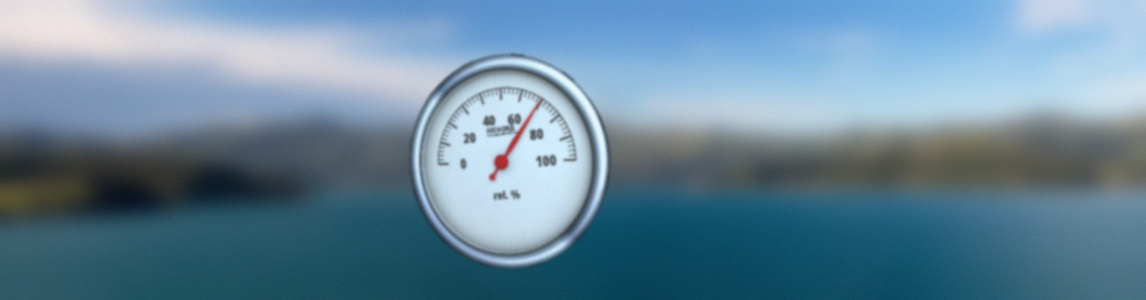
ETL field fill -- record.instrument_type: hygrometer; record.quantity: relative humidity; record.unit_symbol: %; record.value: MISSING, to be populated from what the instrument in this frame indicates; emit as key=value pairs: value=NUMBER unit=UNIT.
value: value=70 unit=%
